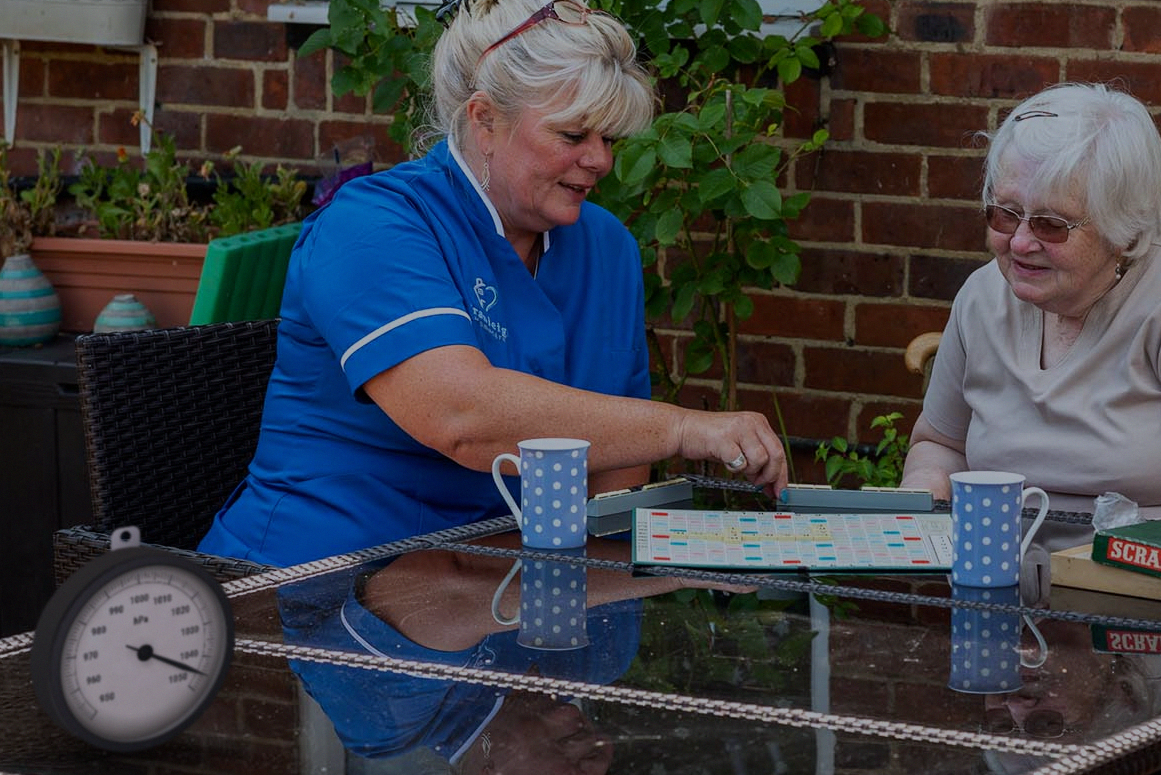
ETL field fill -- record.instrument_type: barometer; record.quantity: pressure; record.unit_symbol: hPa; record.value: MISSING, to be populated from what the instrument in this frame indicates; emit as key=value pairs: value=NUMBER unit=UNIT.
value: value=1045 unit=hPa
